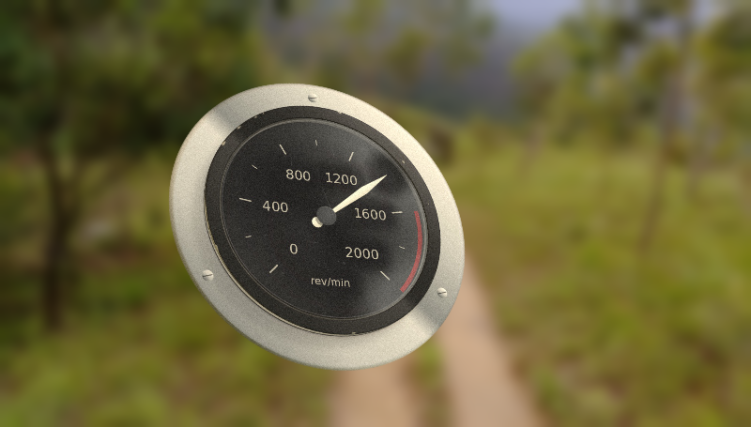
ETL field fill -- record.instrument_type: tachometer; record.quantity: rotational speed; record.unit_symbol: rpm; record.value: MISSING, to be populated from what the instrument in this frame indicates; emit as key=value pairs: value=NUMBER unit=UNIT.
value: value=1400 unit=rpm
